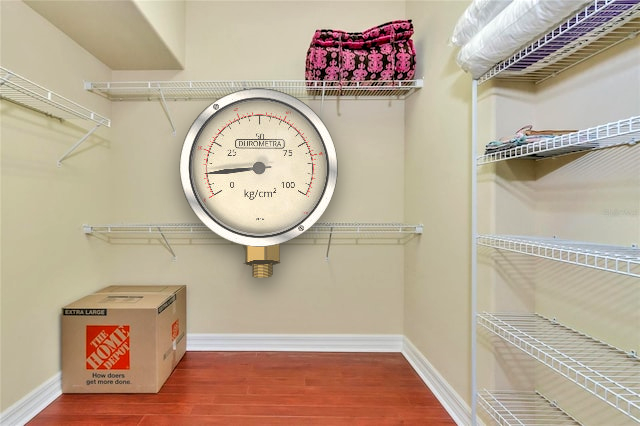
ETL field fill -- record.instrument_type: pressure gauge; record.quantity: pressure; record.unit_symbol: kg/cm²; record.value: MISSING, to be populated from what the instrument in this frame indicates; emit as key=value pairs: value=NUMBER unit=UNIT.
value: value=10 unit=kg/cm²
